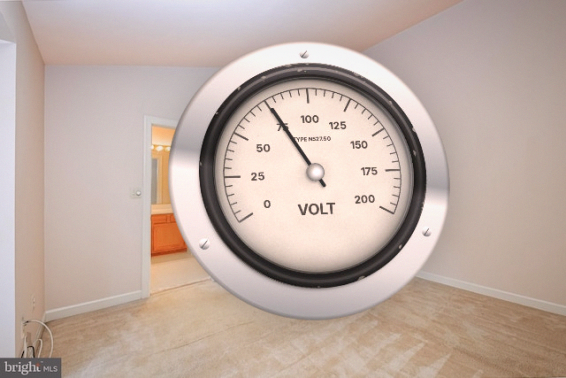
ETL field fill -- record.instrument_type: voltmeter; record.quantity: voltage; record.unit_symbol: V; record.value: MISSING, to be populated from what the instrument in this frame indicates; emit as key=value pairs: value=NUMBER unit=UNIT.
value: value=75 unit=V
